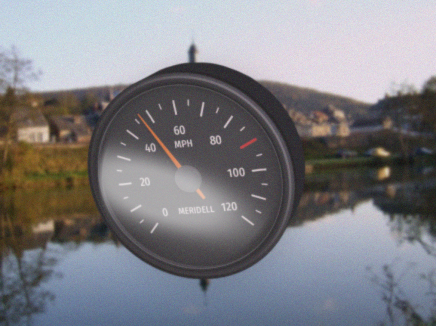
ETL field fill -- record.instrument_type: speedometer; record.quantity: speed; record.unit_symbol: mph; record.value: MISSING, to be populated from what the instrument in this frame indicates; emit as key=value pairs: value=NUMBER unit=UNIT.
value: value=47.5 unit=mph
